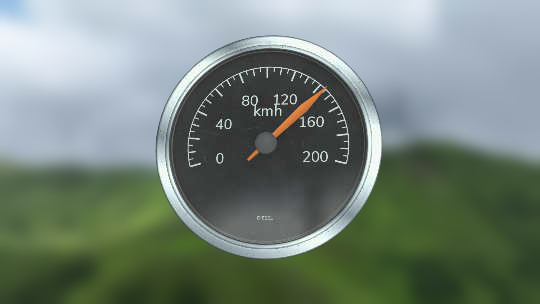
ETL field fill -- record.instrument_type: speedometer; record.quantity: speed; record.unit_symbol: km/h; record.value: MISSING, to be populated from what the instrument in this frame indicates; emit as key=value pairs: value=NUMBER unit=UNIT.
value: value=145 unit=km/h
